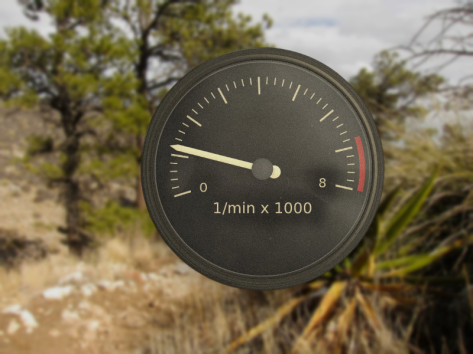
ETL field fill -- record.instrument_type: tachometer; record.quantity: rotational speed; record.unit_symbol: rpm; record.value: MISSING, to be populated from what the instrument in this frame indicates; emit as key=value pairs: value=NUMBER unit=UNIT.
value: value=1200 unit=rpm
